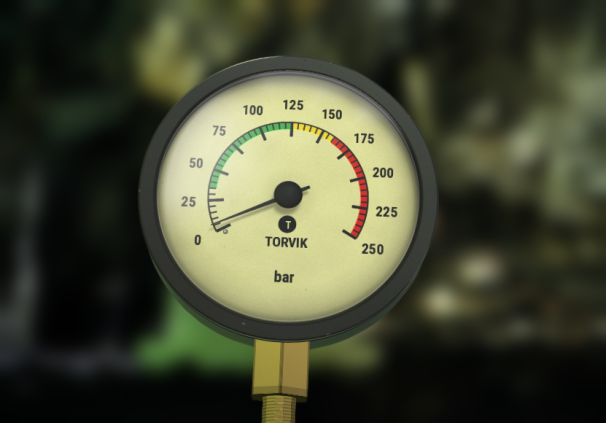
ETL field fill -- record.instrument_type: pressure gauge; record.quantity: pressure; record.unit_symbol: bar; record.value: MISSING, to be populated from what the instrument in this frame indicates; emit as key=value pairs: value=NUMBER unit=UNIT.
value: value=5 unit=bar
